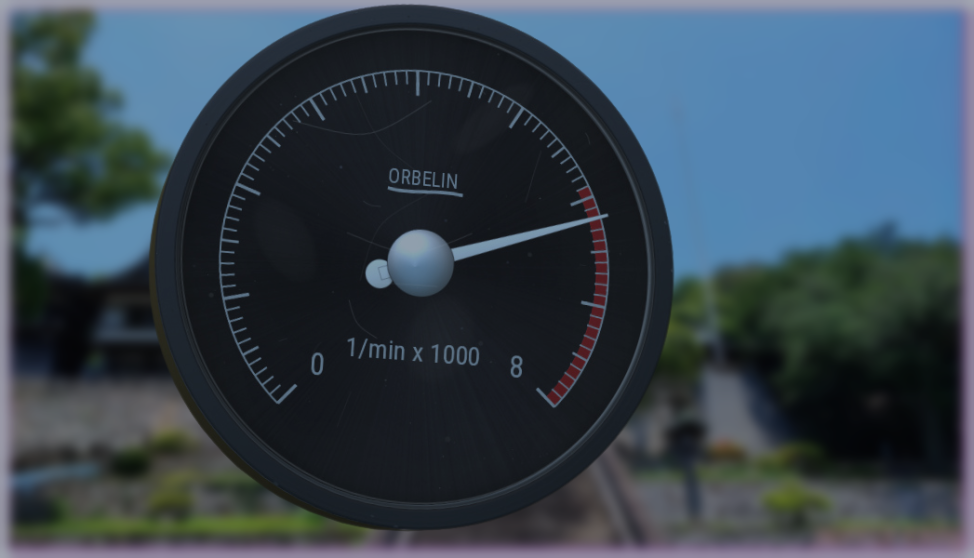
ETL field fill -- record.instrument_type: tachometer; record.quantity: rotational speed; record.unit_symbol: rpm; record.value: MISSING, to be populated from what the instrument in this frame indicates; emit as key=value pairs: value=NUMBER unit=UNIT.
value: value=6200 unit=rpm
